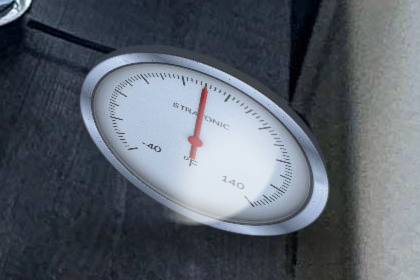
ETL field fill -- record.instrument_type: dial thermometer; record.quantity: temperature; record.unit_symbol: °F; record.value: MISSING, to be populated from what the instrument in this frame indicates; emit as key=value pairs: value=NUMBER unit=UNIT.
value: value=50 unit=°F
